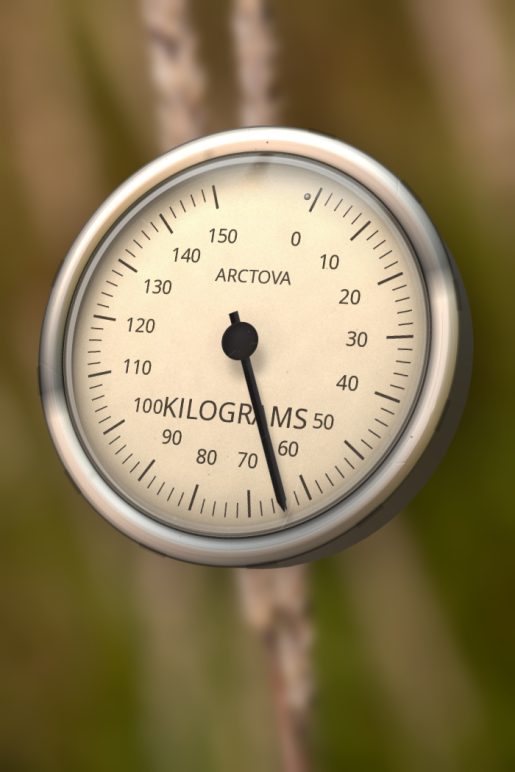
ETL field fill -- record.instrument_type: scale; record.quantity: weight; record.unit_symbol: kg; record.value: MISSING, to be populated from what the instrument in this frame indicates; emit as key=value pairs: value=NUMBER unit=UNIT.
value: value=64 unit=kg
